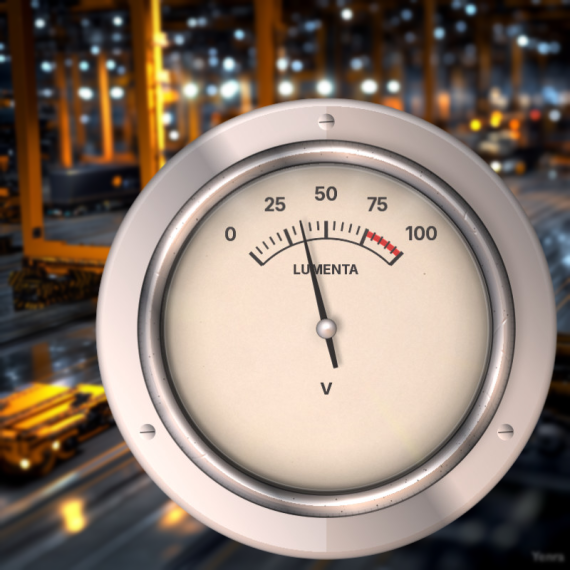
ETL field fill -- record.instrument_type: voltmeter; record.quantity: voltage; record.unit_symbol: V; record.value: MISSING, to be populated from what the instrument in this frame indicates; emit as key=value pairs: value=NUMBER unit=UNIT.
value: value=35 unit=V
